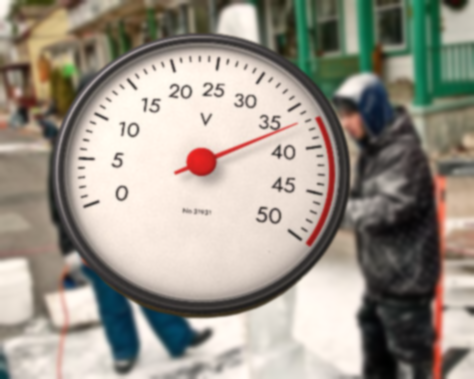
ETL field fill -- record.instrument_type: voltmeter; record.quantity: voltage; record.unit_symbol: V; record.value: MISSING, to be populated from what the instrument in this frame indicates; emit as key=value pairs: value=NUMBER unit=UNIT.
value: value=37 unit=V
